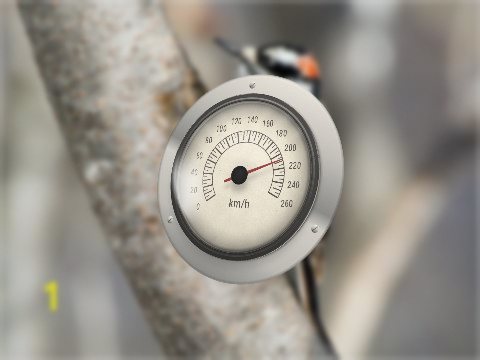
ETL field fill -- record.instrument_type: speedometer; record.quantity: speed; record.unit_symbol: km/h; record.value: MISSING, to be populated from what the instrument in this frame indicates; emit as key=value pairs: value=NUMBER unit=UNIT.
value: value=210 unit=km/h
